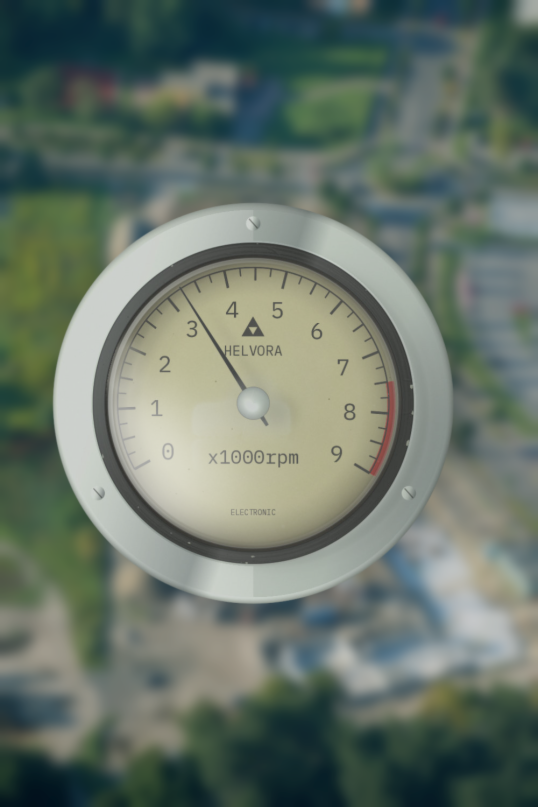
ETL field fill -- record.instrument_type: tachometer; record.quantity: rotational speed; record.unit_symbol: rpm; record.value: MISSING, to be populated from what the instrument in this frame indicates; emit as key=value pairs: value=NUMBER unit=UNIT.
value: value=3250 unit=rpm
